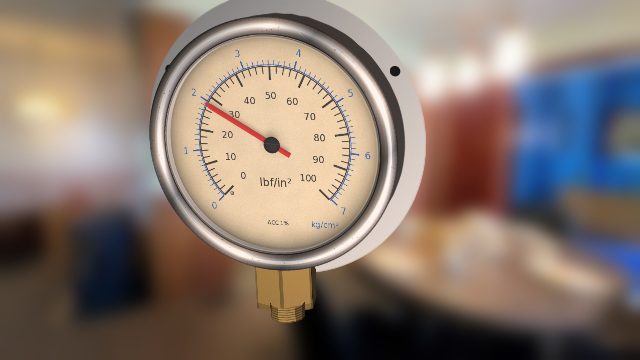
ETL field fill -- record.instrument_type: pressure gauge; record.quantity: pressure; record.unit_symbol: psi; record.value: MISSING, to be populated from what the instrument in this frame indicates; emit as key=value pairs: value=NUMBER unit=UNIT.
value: value=28 unit=psi
